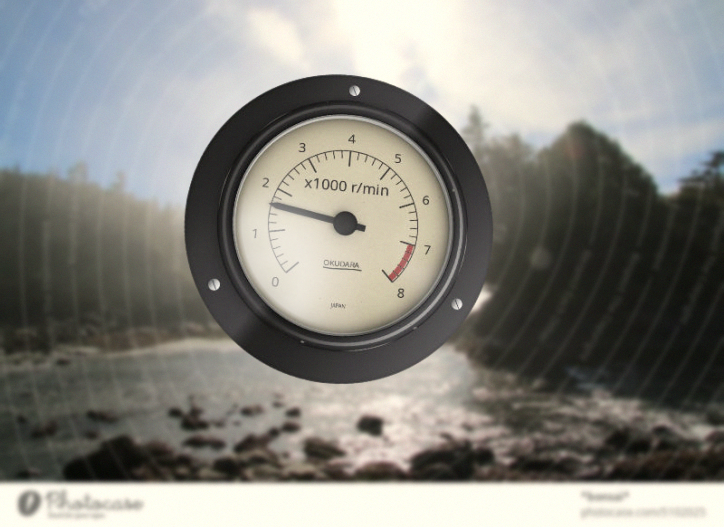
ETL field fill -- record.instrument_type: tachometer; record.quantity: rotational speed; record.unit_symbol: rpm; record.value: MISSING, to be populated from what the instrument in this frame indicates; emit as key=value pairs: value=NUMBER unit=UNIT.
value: value=1600 unit=rpm
